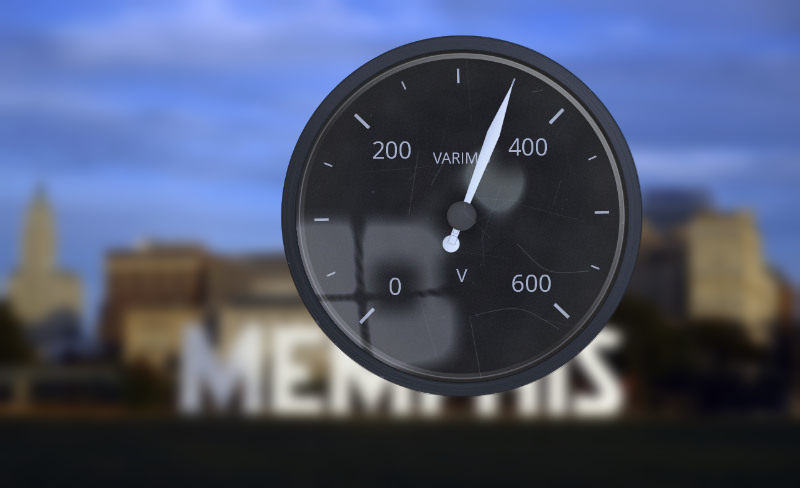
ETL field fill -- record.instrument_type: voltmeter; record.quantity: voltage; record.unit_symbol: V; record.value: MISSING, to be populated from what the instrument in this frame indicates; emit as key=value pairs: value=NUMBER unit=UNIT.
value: value=350 unit=V
